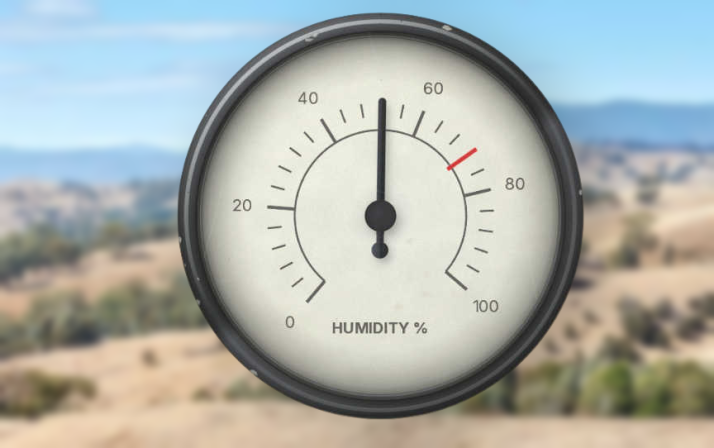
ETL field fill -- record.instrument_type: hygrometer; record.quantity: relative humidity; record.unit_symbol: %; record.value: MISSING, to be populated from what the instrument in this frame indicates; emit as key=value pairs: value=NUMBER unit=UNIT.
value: value=52 unit=%
